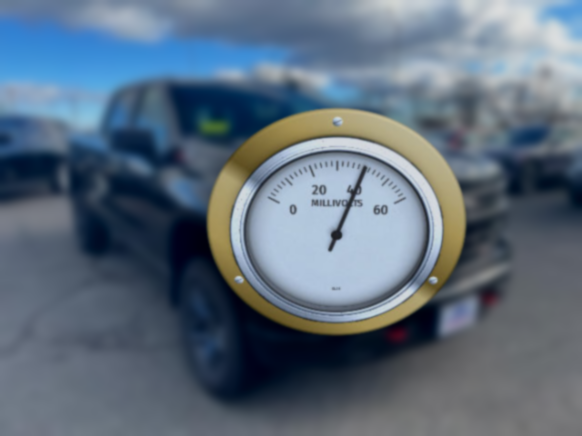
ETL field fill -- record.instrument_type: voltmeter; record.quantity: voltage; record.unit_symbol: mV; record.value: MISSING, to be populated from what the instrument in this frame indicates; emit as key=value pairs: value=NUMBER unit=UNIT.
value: value=40 unit=mV
